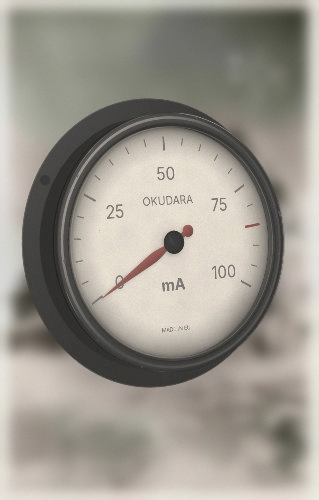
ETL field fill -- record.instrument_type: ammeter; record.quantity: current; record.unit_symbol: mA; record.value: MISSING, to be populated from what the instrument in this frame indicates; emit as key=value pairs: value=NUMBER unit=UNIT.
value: value=0 unit=mA
